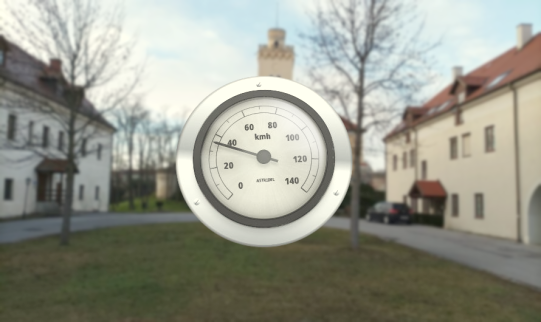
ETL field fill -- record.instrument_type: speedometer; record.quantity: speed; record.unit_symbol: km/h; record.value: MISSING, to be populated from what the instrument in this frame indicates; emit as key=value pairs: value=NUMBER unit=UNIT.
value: value=35 unit=km/h
